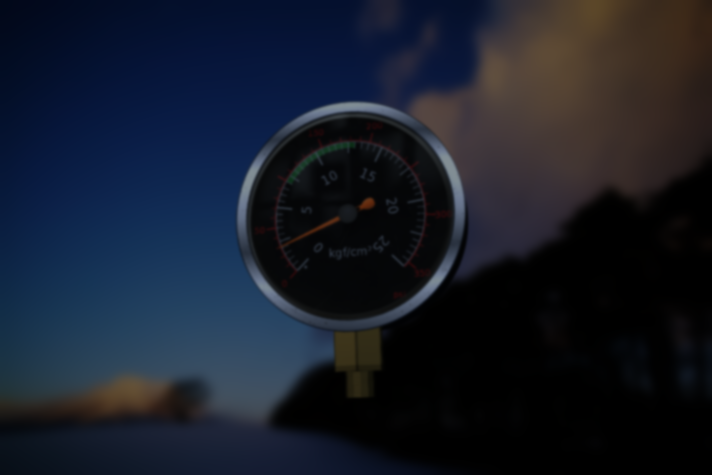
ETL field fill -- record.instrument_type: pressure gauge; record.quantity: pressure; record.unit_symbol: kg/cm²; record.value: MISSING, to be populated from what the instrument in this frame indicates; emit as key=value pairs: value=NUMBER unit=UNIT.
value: value=2 unit=kg/cm²
